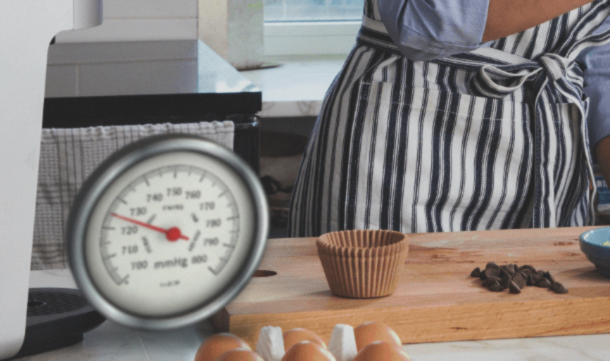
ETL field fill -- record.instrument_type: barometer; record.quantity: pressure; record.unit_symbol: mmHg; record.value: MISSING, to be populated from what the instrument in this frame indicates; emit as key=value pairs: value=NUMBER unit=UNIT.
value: value=725 unit=mmHg
